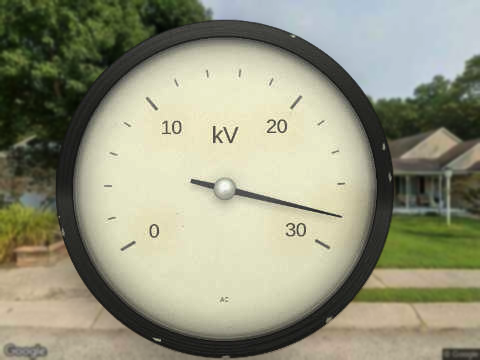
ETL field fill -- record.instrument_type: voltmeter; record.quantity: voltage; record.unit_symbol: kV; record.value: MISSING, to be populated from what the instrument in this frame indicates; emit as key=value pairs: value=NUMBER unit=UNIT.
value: value=28 unit=kV
